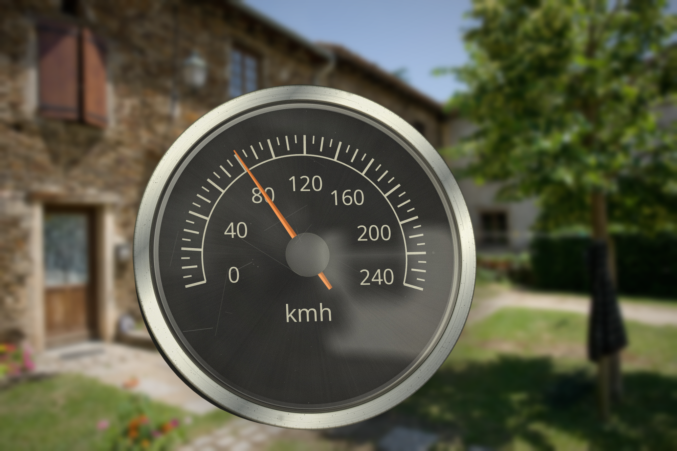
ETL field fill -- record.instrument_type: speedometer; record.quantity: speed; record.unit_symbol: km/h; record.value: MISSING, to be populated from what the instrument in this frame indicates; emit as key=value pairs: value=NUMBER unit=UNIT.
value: value=80 unit=km/h
